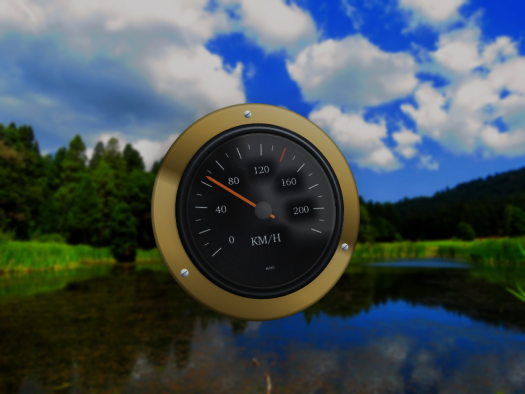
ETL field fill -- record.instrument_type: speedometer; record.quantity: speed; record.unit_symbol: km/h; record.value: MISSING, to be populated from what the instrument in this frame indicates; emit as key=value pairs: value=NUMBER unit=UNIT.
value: value=65 unit=km/h
